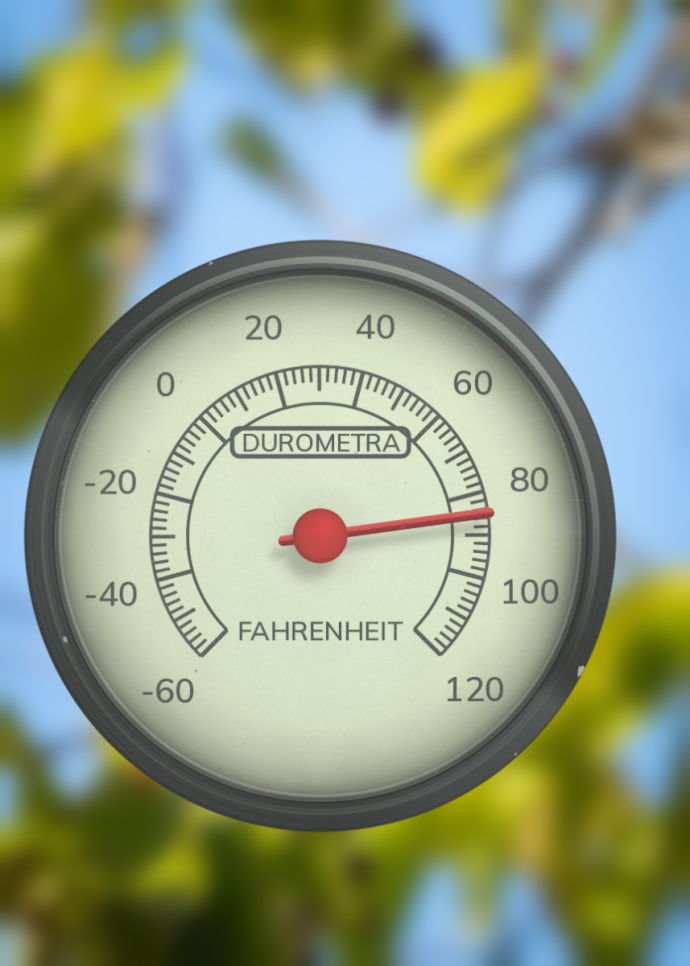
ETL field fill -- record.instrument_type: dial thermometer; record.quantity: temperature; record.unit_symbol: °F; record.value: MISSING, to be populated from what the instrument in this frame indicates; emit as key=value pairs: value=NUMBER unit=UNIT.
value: value=85 unit=°F
